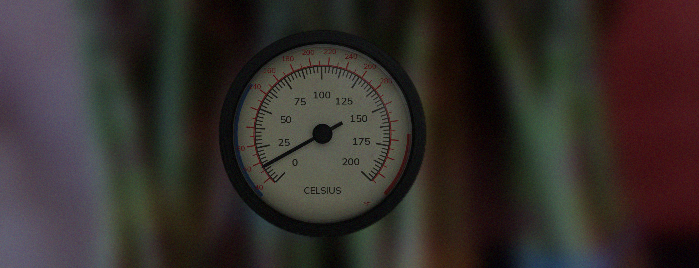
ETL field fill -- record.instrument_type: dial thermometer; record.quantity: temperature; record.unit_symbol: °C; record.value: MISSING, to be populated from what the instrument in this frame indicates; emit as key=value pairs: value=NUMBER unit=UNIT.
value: value=12.5 unit=°C
